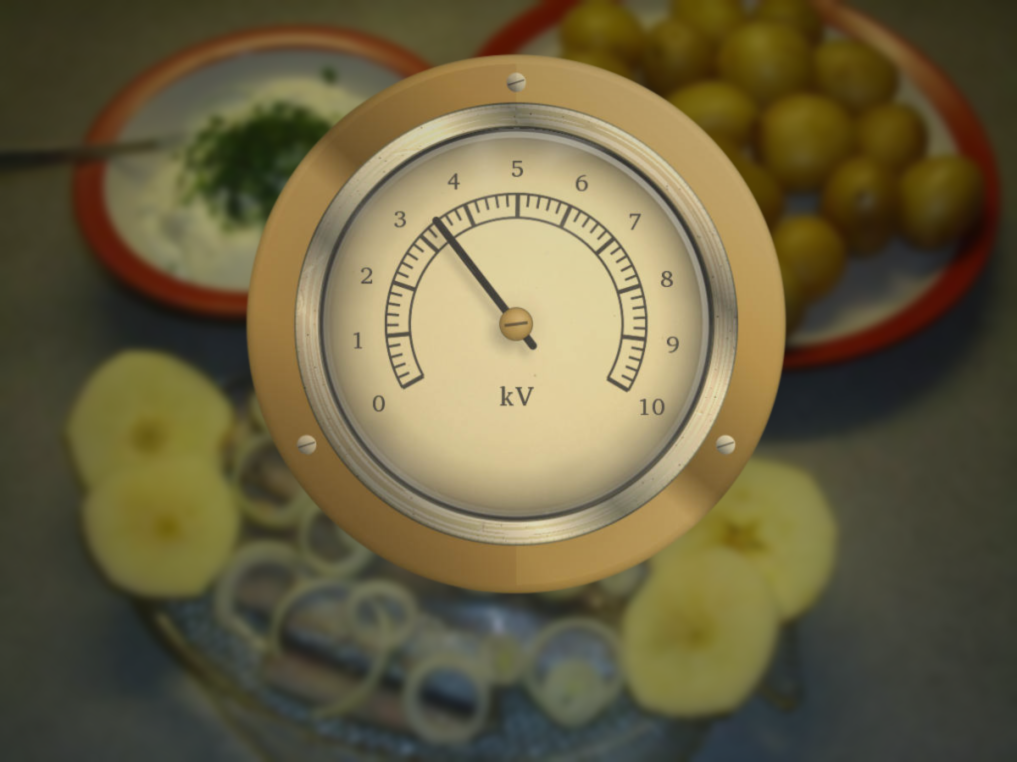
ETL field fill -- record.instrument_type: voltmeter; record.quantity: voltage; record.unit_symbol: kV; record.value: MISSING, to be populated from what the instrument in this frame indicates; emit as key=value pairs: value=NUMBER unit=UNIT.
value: value=3.4 unit=kV
